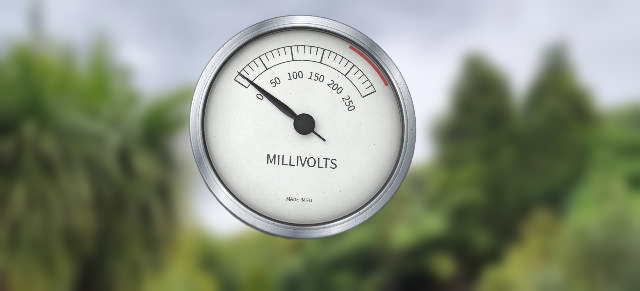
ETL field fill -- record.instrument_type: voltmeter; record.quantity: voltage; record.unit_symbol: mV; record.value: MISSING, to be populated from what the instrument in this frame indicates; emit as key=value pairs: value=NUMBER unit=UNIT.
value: value=10 unit=mV
